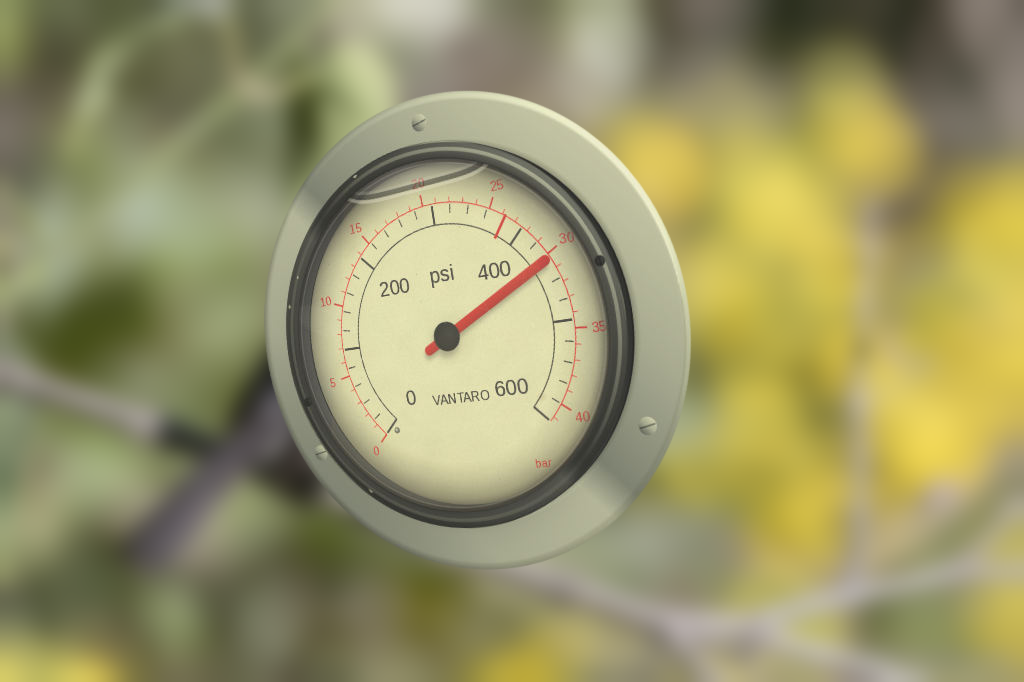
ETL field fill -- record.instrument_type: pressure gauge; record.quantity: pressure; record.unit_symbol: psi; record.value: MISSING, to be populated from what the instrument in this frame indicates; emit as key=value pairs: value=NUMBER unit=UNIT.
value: value=440 unit=psi
